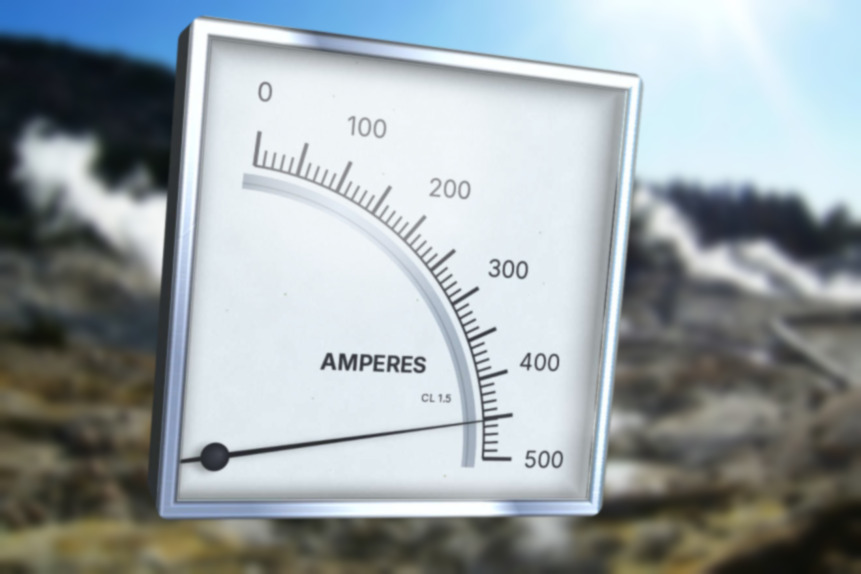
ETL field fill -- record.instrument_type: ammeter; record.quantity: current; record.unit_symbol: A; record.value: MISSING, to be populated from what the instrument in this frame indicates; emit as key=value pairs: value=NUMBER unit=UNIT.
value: value=450 unit=A
